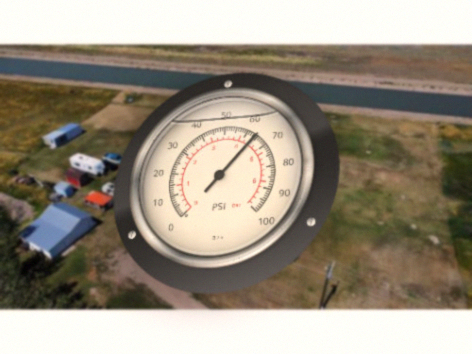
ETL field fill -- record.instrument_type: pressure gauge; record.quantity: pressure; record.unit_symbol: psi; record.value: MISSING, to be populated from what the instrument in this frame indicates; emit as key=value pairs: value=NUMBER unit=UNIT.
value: value=65 unit=psi
